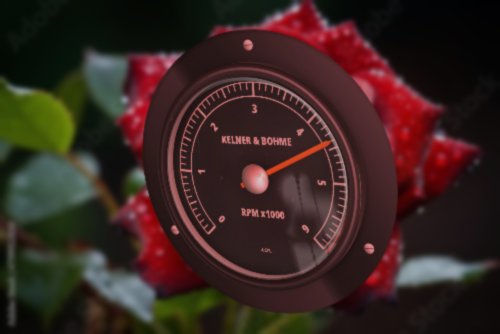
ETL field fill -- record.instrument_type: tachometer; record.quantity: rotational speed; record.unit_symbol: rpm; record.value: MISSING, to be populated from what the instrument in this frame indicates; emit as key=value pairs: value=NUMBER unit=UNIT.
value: value=4400 unit=rpm
